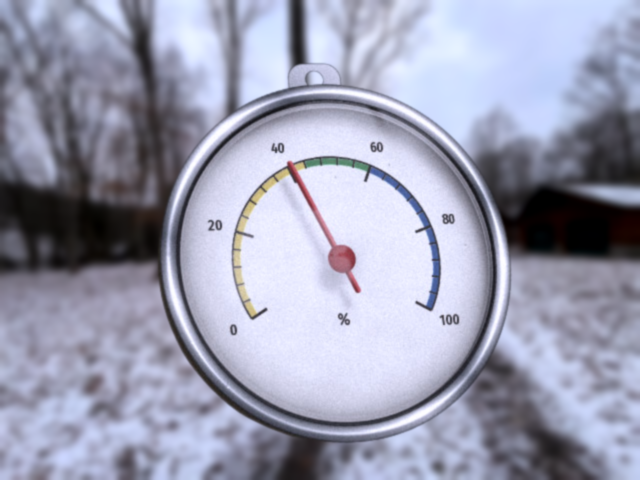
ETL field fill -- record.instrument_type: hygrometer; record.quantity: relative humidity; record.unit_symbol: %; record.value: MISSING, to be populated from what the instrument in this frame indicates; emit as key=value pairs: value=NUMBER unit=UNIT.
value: value=40 unit=%
